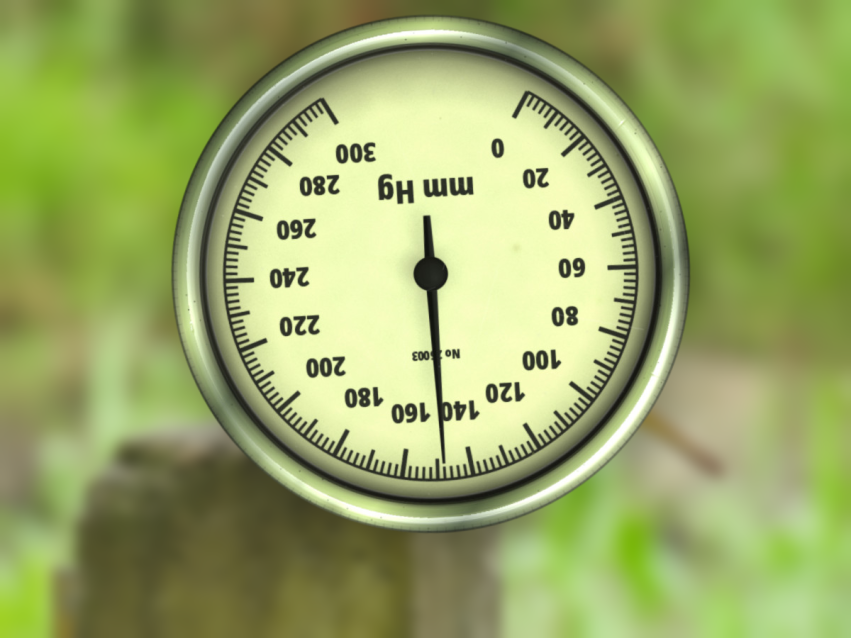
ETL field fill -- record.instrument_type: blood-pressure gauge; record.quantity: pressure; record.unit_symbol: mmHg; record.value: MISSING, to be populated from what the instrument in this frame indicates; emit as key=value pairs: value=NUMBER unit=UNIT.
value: value=148 unit=mmHg
